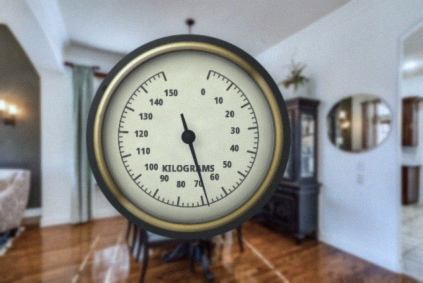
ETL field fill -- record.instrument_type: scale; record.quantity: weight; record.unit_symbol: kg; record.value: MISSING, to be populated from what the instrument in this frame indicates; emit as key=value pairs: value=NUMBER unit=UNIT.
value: value=68 unit=kg
